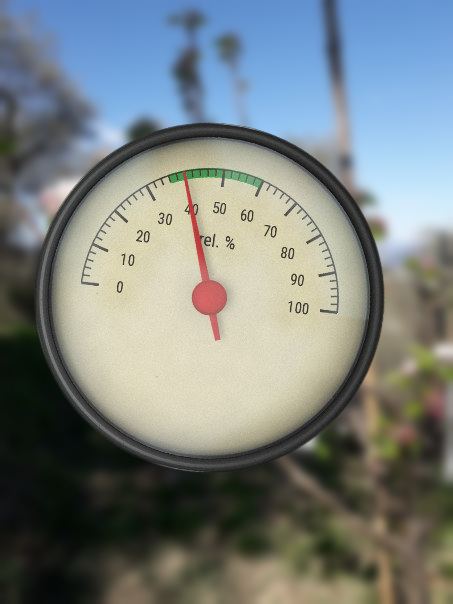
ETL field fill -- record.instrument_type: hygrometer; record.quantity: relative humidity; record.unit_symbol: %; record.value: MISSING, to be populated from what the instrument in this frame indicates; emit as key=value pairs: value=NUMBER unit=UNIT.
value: value=40 unit=%
